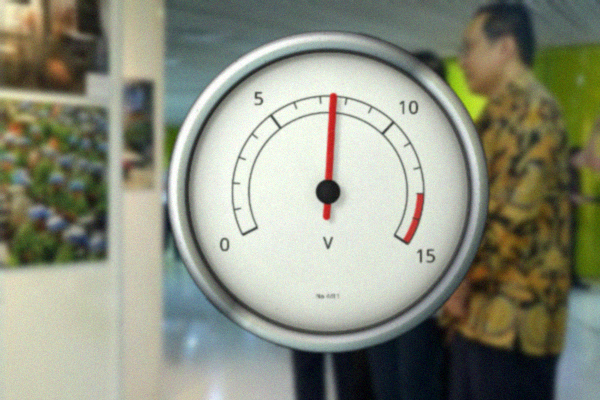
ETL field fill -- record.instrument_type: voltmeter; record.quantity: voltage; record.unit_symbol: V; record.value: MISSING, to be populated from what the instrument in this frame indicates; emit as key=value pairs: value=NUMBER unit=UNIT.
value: value=7.5 unit=V
